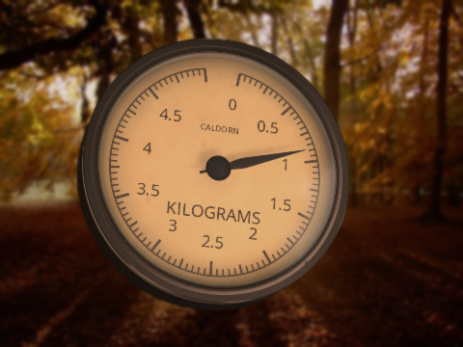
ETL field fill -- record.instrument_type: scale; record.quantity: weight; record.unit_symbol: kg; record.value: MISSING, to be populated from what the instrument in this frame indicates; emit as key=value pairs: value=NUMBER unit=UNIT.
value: value=0.9 unit=kg
